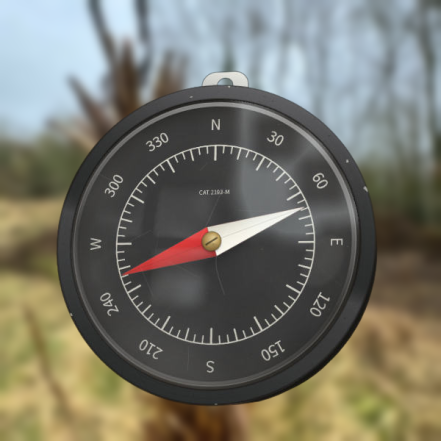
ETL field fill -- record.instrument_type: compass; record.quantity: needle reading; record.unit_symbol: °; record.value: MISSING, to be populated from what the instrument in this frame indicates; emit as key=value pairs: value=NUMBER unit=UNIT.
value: value=250 unit=°
